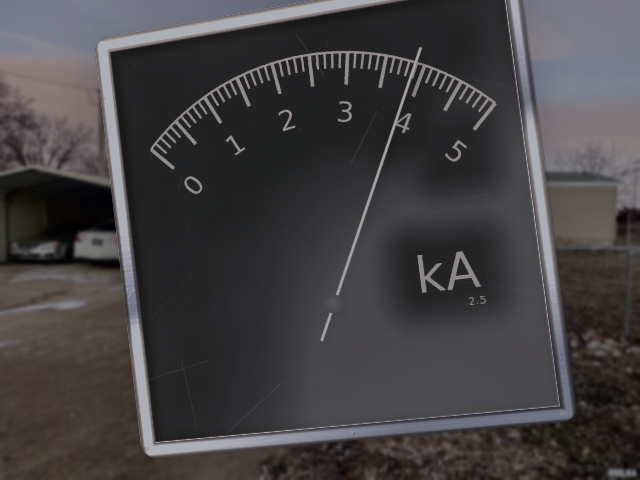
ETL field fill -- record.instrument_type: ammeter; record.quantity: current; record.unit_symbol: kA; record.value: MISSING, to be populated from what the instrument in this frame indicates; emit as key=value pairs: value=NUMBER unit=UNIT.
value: value=3.9 unit=kA
